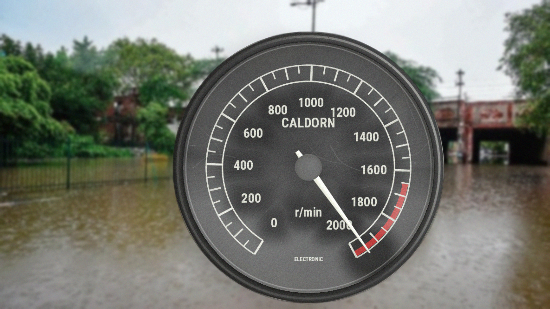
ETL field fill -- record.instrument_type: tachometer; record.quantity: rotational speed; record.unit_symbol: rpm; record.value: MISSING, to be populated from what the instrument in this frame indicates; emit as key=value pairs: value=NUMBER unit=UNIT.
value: value=1950 unit=rpm
